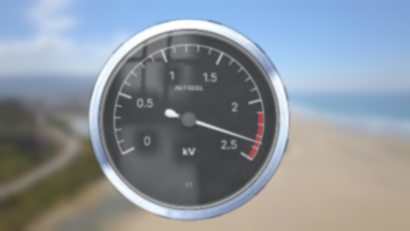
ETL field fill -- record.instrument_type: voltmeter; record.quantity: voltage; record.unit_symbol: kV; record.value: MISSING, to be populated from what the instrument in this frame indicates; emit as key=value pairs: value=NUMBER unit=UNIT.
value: value=2.35 unit=kV
